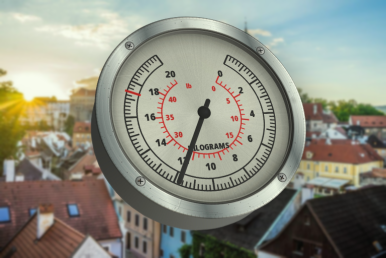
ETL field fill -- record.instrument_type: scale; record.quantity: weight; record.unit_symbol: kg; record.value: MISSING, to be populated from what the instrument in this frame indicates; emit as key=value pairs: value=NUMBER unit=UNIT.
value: value=11.8 unit=kg
